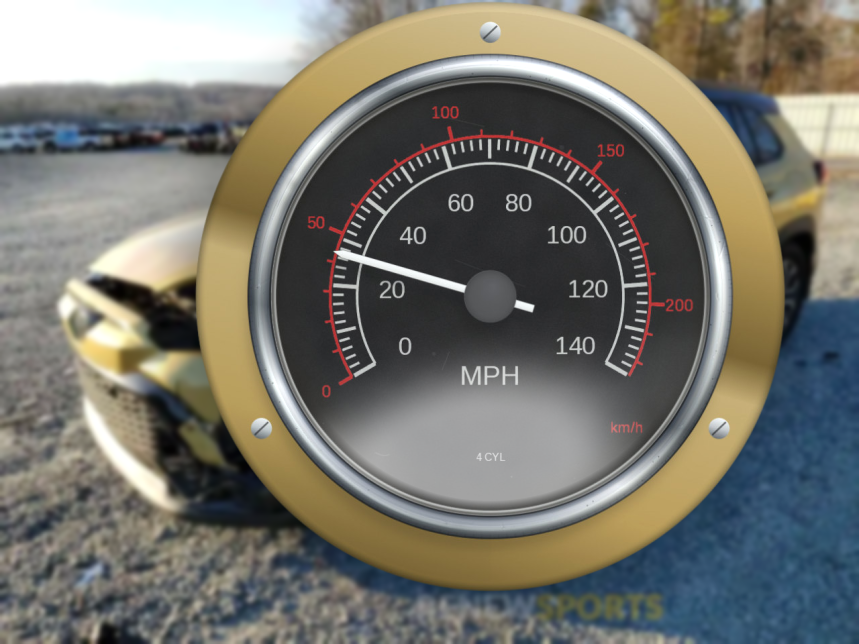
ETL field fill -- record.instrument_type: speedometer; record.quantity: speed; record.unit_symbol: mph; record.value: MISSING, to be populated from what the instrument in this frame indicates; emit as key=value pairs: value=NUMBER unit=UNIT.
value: value=27 unit=mph
